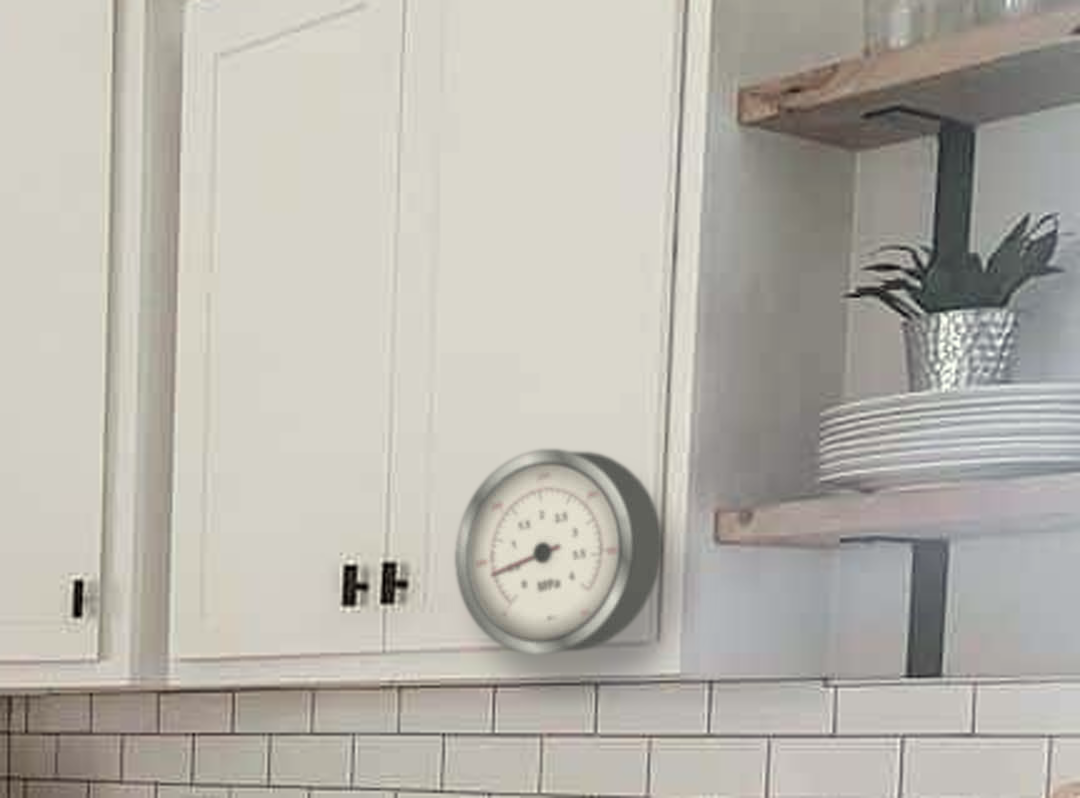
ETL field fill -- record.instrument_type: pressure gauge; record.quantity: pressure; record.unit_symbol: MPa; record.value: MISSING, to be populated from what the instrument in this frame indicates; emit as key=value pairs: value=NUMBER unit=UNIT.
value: value=0.5 unit=MPa
